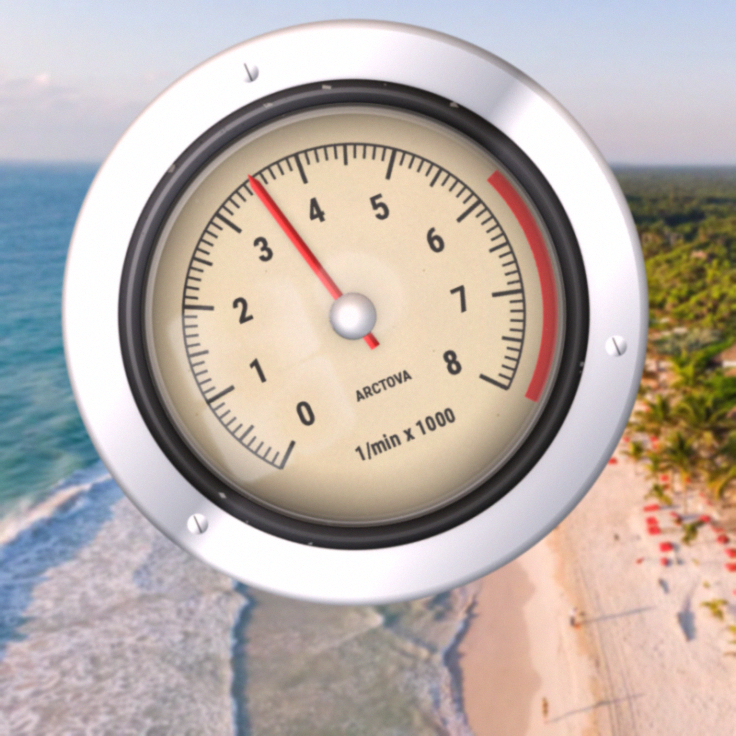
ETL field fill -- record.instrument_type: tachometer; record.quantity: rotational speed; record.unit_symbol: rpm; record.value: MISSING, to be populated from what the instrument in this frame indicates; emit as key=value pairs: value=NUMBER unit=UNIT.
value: value=3500 unit=rpm
